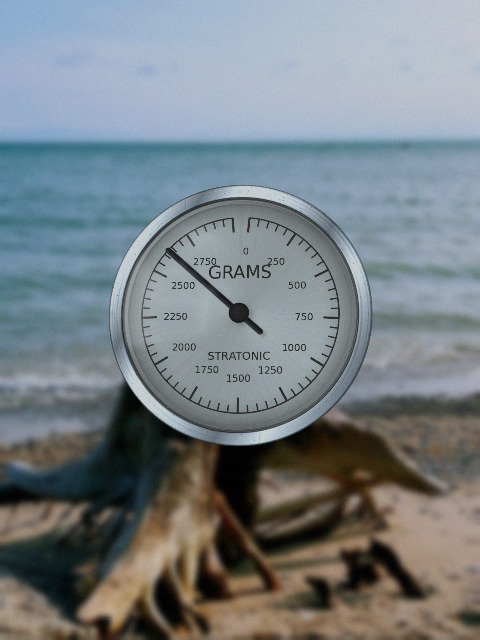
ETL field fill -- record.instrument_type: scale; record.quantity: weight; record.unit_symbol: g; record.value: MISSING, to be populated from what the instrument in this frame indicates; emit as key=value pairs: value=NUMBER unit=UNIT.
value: value=2625 unit=g
